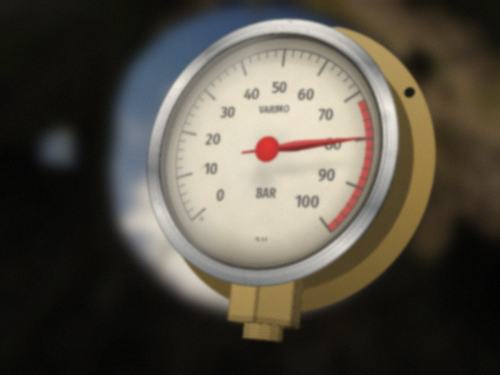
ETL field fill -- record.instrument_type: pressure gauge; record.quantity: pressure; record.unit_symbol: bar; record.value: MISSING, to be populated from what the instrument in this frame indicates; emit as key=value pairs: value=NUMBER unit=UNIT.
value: value=80 unit=bar
